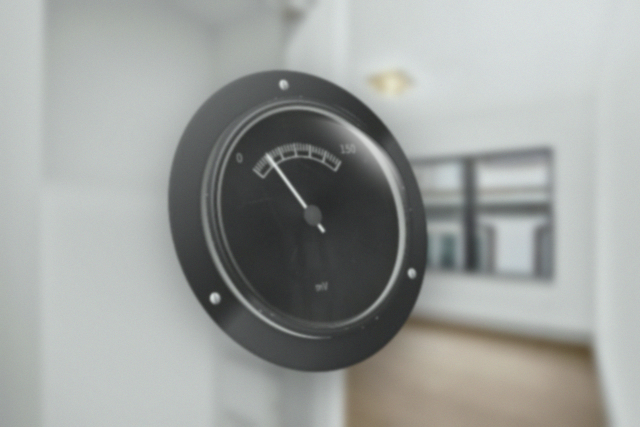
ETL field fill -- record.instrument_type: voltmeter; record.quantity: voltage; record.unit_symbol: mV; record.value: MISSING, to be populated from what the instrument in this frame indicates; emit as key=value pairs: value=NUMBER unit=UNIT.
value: value=25 unit=mV
